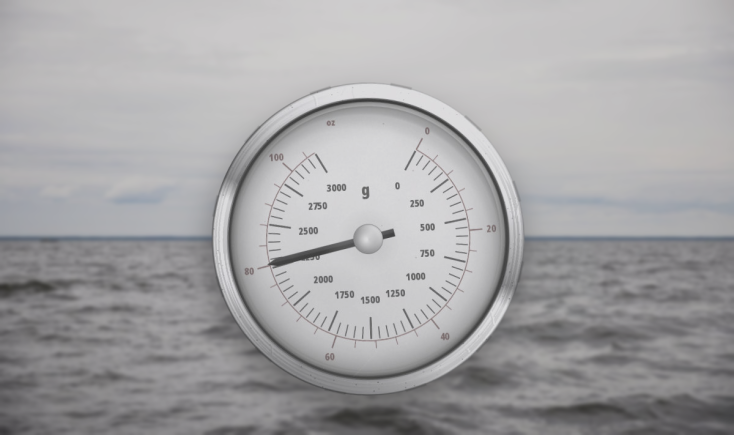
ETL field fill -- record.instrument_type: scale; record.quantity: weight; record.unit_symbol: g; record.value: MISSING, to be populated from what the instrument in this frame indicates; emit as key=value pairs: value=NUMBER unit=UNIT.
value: value=2275 unit=g
